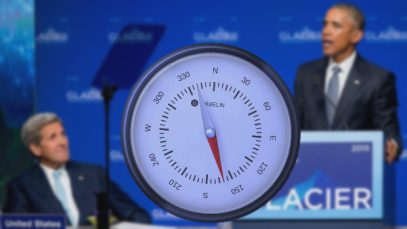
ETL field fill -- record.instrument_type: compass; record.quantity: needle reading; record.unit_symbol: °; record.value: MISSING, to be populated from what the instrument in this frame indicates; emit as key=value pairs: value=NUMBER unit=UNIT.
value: value=160 unit=°
